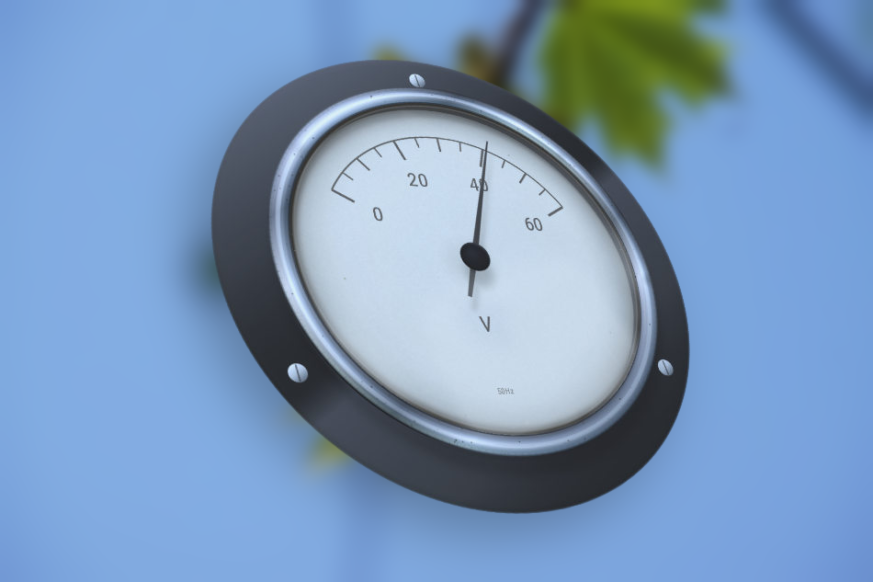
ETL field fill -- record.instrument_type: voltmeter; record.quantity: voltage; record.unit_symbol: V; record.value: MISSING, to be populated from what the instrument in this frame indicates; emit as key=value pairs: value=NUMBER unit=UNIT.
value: value=40 unit=V
